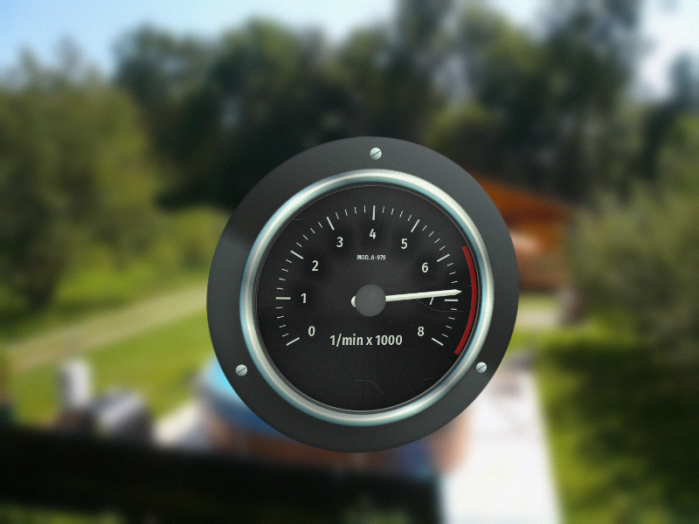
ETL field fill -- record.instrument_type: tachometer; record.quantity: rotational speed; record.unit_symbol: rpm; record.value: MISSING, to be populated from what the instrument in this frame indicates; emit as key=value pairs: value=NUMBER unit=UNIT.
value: value=6800 unit=rpm
